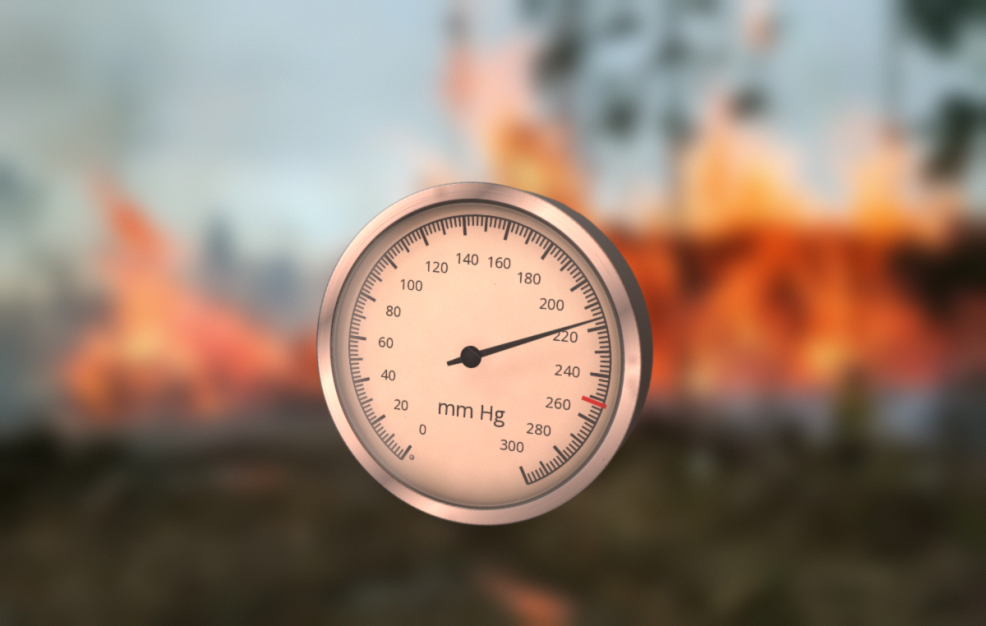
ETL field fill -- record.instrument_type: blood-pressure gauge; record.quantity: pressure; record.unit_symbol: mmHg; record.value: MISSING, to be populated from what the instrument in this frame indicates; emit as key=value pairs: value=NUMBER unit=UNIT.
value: value=216 unit=mmHg
